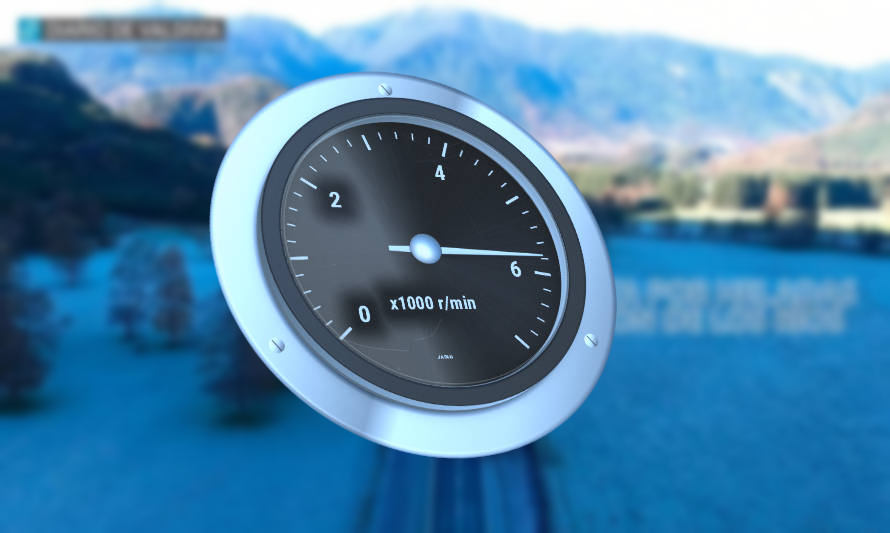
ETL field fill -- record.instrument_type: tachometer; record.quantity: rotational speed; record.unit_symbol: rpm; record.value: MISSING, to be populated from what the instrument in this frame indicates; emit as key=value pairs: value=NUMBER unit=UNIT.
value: value=5800 unit=rpm
